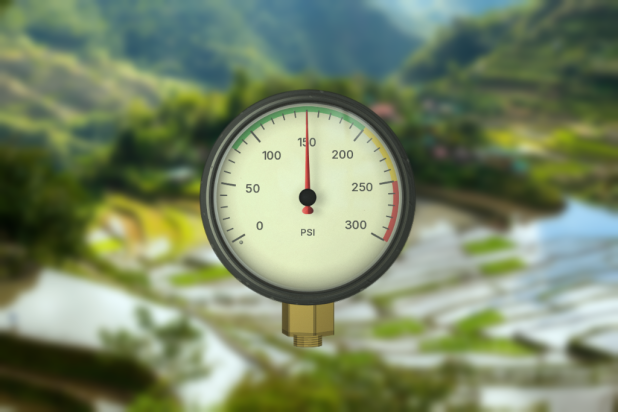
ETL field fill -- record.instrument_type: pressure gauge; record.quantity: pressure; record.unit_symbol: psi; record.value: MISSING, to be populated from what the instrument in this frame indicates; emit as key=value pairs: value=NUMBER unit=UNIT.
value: value=150 unit=psi
